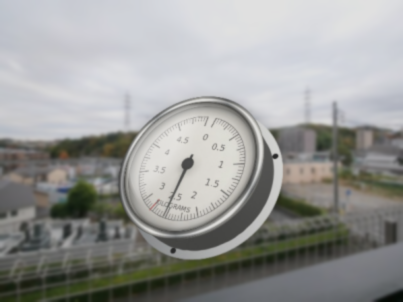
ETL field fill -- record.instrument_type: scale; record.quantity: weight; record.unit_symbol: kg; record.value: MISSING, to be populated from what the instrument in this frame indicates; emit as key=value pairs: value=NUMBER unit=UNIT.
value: value=2.5 unit=kg
